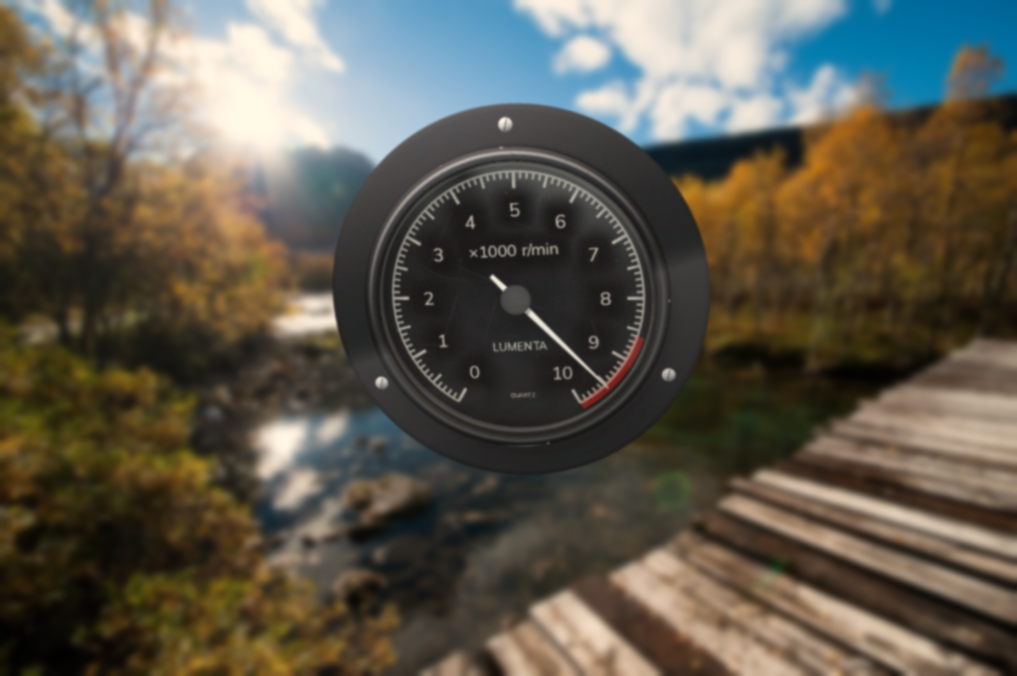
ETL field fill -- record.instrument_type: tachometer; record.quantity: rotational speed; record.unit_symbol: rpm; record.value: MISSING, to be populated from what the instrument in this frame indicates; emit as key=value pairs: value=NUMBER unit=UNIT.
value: value=9500 unit=rpm
